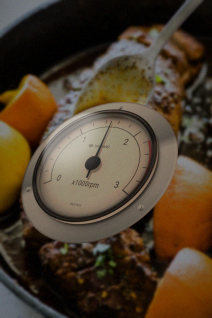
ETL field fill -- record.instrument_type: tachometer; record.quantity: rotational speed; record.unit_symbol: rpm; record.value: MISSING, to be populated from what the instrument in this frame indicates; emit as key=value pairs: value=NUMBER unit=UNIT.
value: value=1500 unit=rpm
